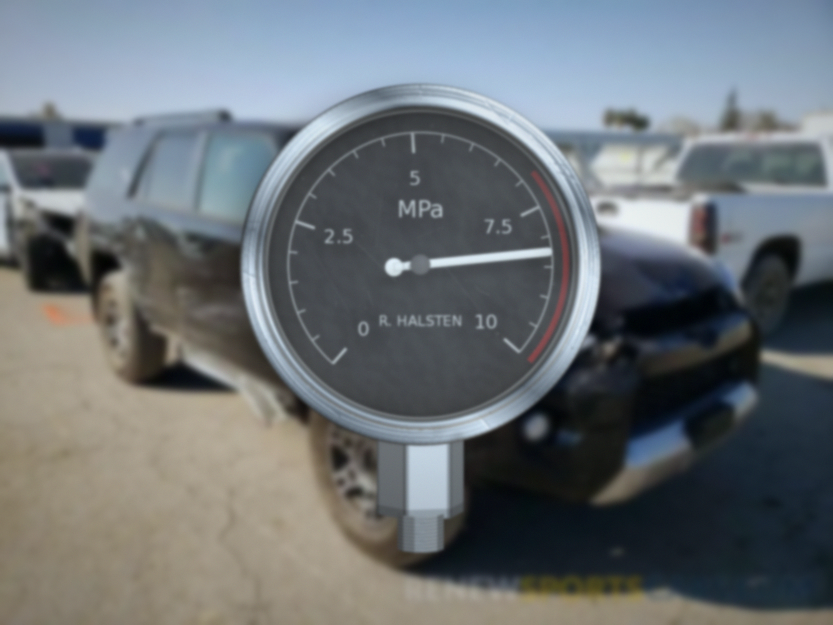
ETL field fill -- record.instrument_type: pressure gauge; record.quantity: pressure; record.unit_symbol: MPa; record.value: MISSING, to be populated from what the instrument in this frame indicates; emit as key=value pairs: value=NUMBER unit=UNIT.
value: value=8.25 unit=MPa
